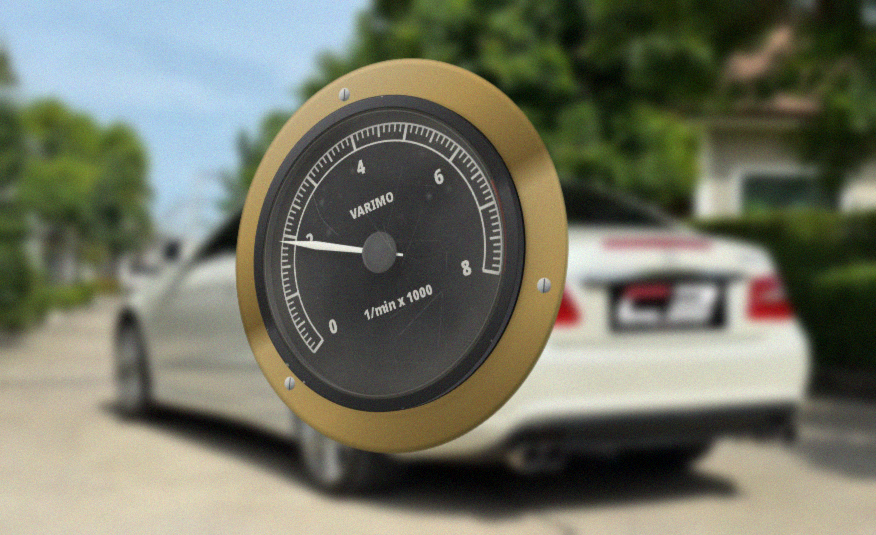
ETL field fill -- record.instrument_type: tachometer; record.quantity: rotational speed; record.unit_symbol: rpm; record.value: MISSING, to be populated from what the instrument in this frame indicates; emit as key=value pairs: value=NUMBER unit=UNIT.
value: value=1900 unit=rpm
